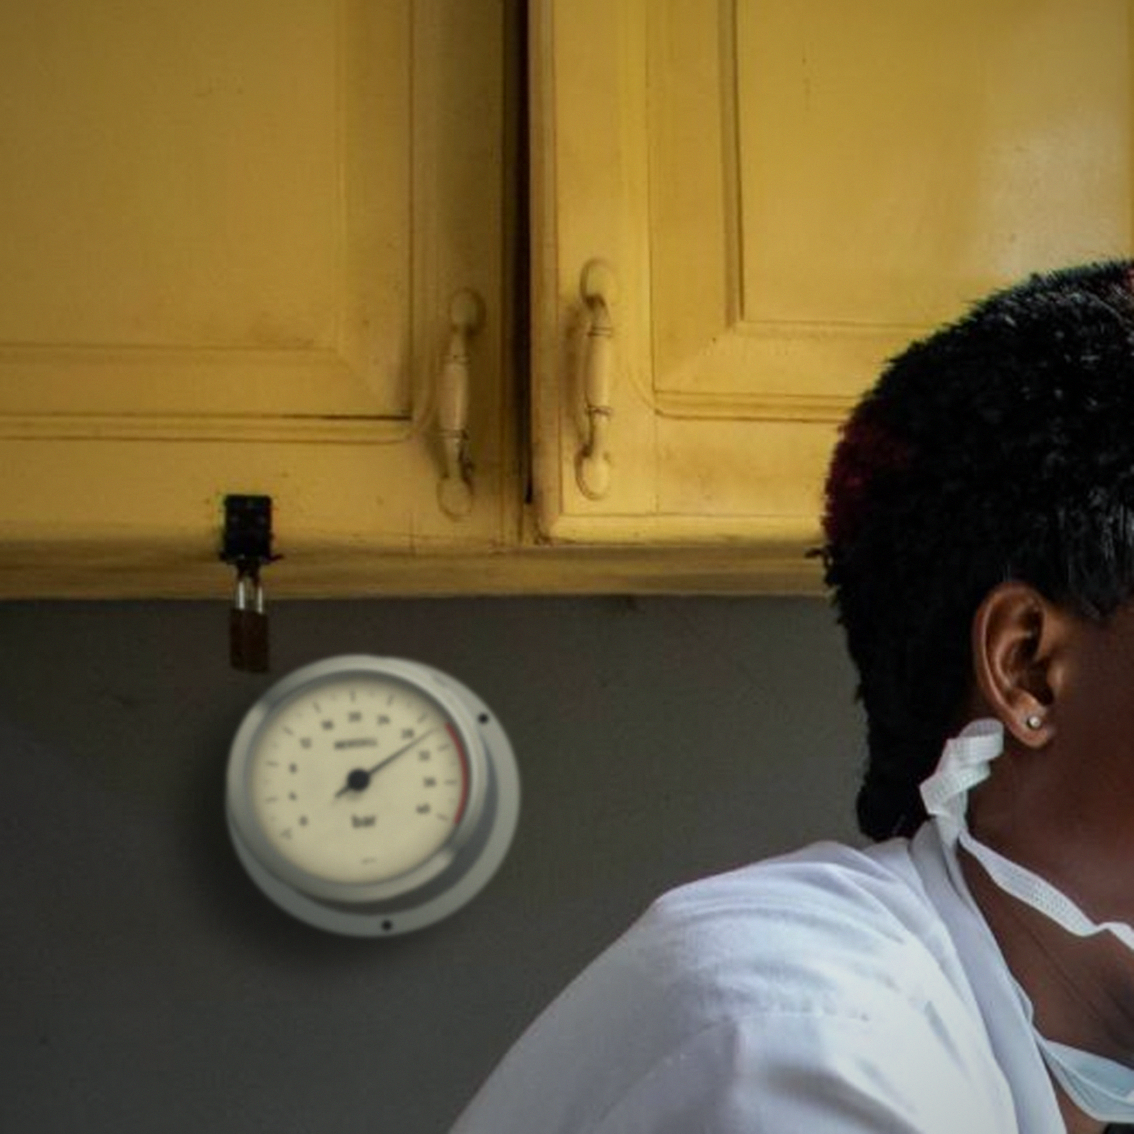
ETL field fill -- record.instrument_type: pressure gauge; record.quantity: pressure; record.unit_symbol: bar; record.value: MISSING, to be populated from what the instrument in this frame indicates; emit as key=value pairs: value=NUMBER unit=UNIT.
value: value=30 unit=bar
